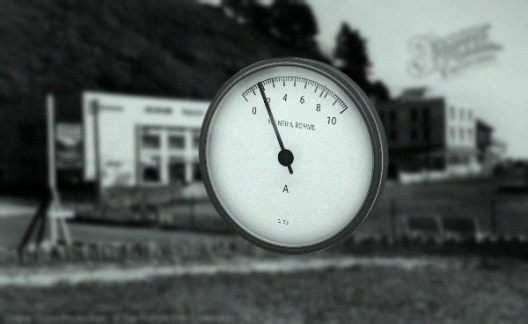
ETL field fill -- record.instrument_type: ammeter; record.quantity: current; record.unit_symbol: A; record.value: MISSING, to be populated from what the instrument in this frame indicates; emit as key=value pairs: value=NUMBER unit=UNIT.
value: value=2 unit=A
